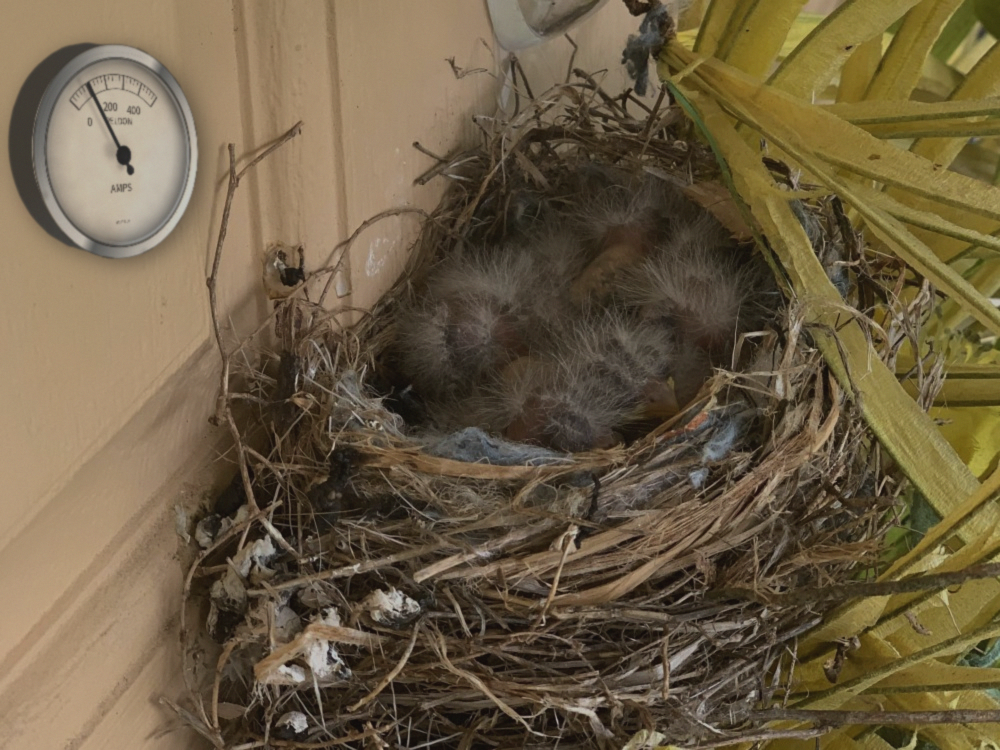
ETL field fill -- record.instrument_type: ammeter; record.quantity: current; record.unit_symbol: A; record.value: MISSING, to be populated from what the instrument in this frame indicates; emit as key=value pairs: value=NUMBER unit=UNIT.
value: value=100 unit=A
